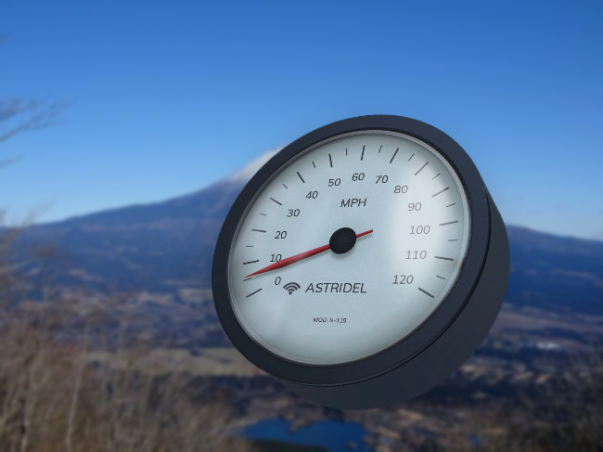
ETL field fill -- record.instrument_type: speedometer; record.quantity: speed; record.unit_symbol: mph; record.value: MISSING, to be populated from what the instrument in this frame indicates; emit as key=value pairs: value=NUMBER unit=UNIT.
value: value=5 unit=mph
